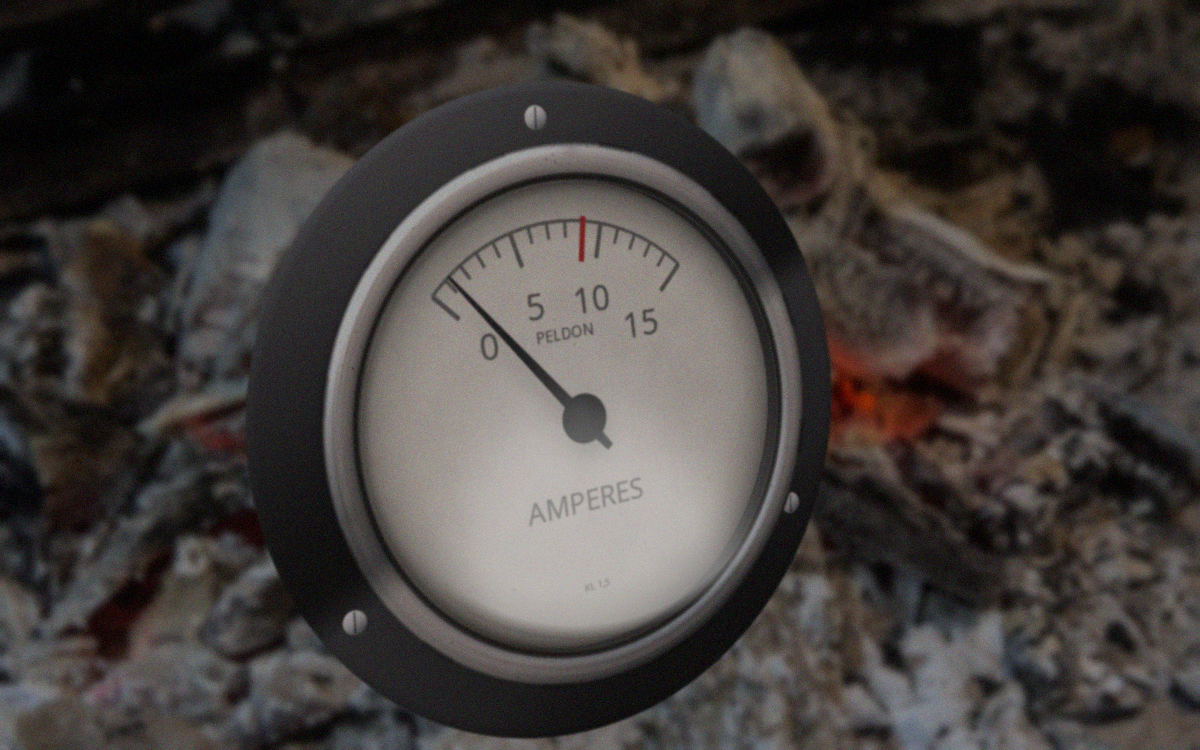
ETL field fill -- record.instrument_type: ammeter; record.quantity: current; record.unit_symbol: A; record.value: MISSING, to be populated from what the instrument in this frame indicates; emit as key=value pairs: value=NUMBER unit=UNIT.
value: value=1 unit=A
